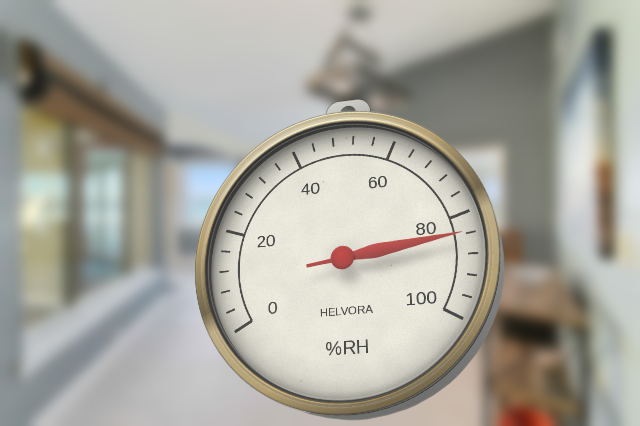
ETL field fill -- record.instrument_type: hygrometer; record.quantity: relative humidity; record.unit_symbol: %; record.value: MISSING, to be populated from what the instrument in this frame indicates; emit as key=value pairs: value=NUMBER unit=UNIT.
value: value=84 unit=%
